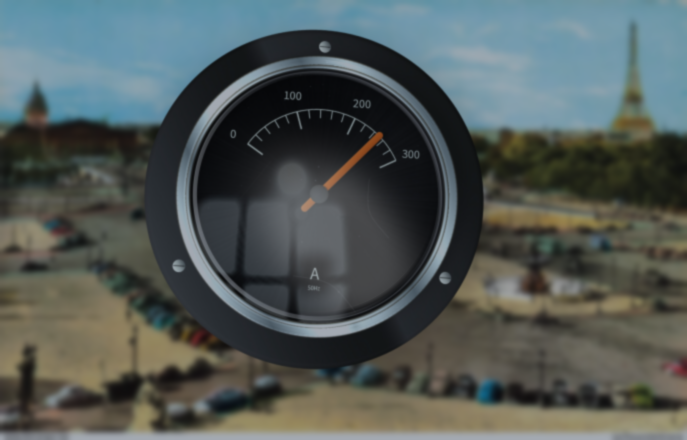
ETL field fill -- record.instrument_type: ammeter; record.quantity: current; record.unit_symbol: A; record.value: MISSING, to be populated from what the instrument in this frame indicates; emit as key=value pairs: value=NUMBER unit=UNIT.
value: value=250 unit=A
